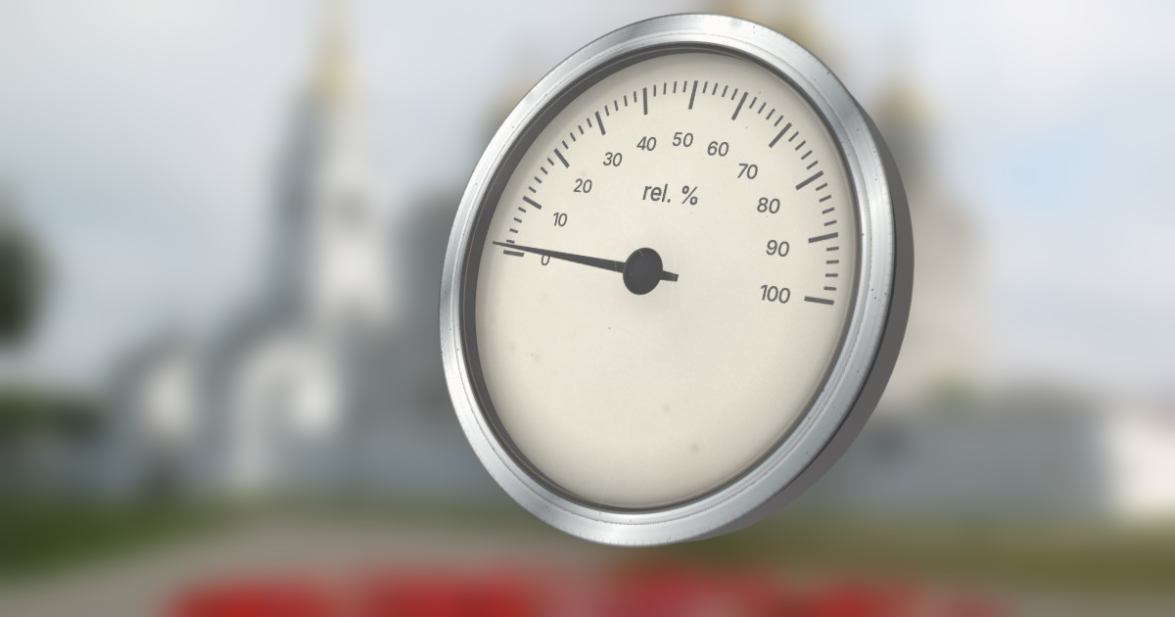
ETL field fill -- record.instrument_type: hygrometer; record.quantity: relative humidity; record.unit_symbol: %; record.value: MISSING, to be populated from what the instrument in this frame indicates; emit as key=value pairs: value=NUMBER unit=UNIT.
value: value=1 unit=%
